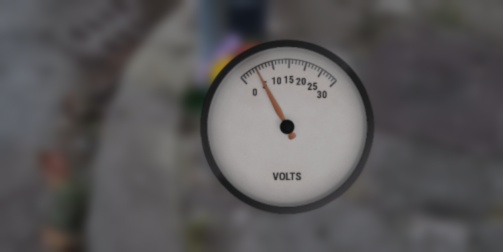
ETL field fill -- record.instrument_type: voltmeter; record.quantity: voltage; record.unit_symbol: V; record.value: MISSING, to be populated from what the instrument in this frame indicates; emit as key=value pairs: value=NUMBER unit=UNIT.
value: value=5 unit=V
